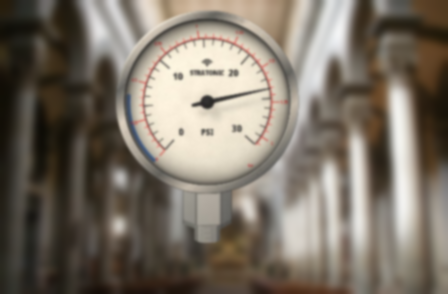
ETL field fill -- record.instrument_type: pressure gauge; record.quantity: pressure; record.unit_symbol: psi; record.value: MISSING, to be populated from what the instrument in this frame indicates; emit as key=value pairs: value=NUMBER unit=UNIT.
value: value=24 unit=psi
